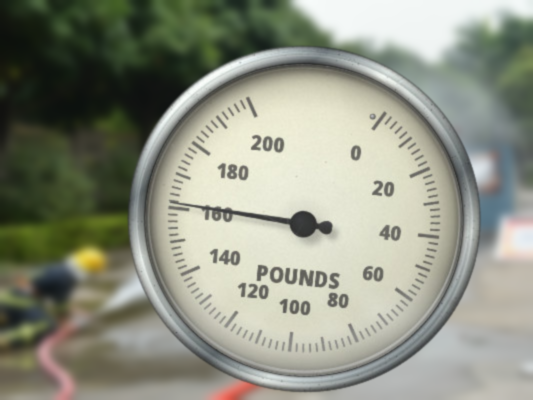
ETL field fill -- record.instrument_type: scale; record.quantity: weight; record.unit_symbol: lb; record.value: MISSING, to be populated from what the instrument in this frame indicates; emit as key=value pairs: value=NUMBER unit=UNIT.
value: value=162 unit=lb
